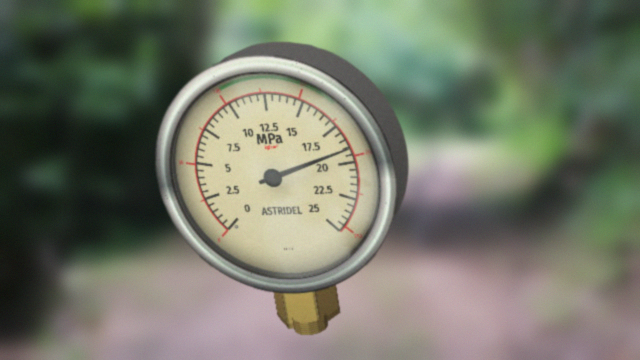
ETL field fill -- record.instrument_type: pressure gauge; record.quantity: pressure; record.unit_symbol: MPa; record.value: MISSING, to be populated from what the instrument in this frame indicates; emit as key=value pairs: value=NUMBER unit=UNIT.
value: value=19 unit=MPa
